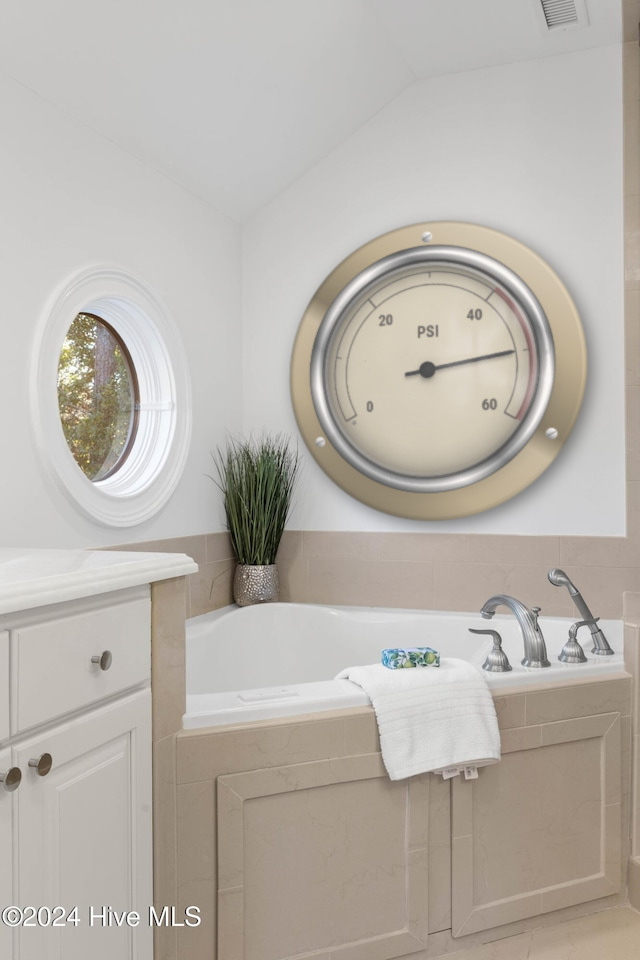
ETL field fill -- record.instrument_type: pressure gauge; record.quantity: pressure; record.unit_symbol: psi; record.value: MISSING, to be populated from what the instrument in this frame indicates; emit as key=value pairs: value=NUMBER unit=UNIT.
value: value=50 unit=psi
